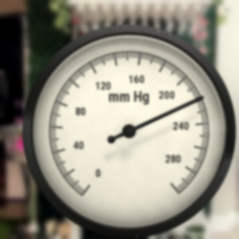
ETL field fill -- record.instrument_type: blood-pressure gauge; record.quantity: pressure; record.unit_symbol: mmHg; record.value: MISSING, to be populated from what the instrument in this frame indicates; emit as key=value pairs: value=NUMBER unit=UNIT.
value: value=220 unit=mmHg
